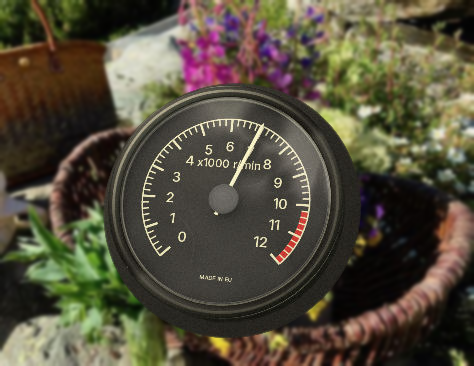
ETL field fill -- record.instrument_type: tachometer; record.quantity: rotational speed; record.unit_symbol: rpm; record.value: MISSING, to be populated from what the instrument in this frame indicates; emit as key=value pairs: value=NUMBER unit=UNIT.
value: value=7000 unit=rpm
